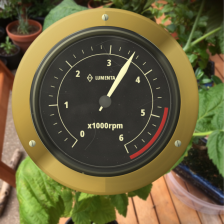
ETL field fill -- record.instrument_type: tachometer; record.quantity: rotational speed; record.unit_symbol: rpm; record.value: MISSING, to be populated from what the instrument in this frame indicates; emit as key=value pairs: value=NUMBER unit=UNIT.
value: value=3500 unit=rpm
